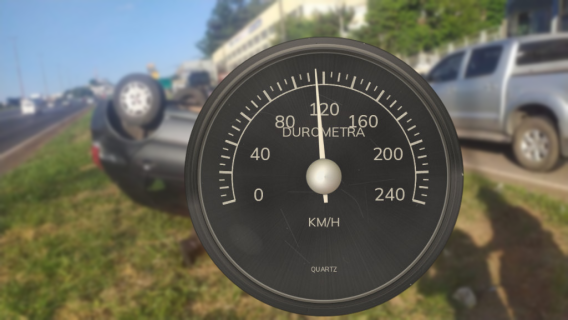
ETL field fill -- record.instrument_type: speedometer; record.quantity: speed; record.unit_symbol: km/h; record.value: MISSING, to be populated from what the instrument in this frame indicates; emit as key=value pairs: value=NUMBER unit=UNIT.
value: value=115 unit=km/h
